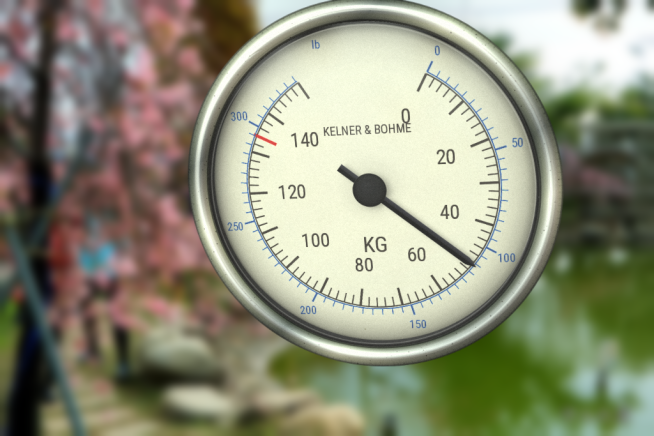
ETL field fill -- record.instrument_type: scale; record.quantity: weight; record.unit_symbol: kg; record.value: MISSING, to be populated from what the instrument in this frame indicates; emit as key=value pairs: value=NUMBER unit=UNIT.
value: value=50 unit=kg
